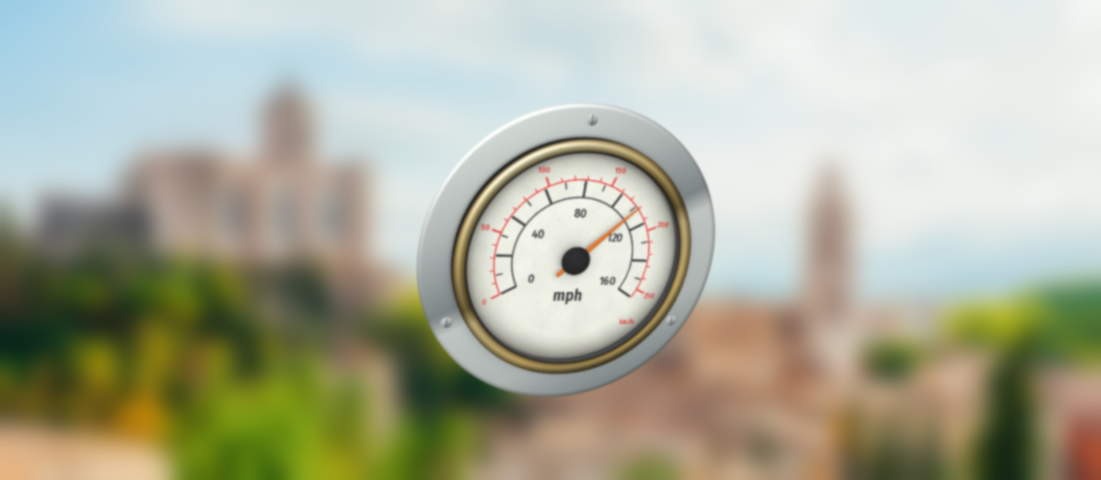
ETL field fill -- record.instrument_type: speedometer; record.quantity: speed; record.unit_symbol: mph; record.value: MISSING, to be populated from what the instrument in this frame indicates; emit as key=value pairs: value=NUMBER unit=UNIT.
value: value=110 unit=mph
